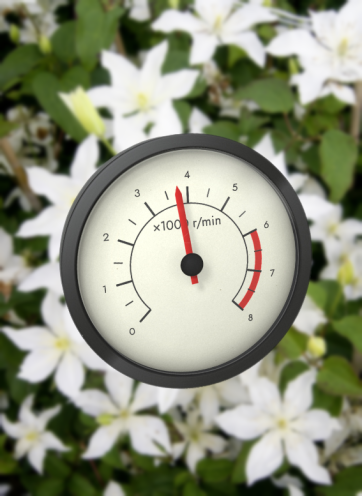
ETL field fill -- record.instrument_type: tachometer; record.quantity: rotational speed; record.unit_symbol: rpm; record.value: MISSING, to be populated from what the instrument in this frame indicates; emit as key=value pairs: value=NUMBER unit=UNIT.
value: value=3750 unit=rpm
